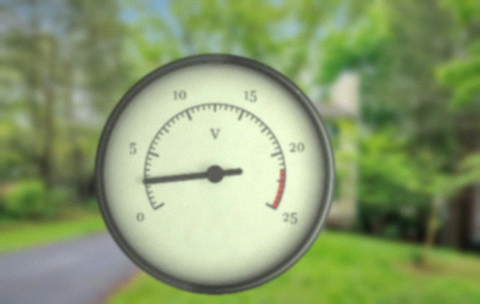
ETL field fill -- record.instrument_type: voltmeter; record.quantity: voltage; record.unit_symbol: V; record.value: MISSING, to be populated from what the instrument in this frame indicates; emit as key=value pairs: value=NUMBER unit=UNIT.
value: value=2.5 unit=V
